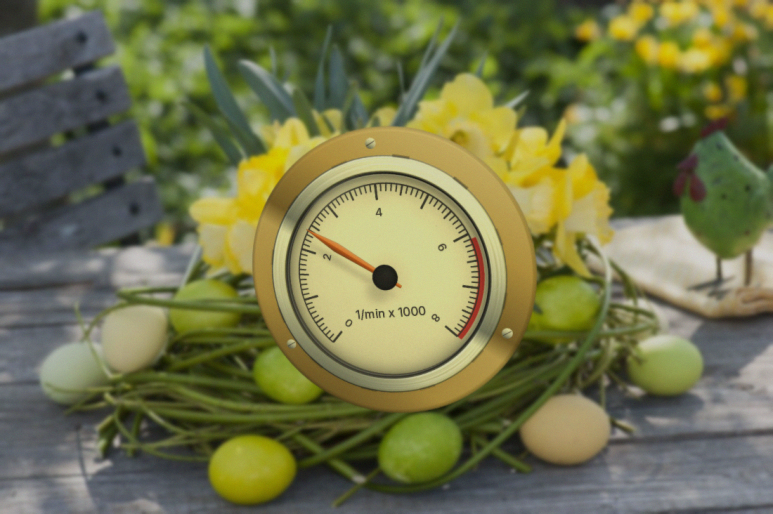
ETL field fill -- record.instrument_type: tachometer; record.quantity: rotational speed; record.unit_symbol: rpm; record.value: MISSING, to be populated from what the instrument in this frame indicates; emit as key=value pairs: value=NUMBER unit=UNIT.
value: value=2400 unit=rpm
